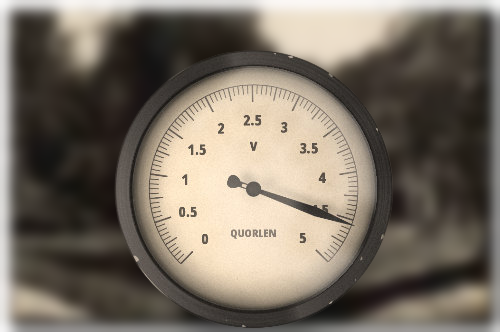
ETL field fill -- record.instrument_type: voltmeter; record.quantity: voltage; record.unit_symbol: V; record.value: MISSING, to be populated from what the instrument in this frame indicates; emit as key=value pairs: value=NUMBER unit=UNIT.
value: value=4.55 unit=V
